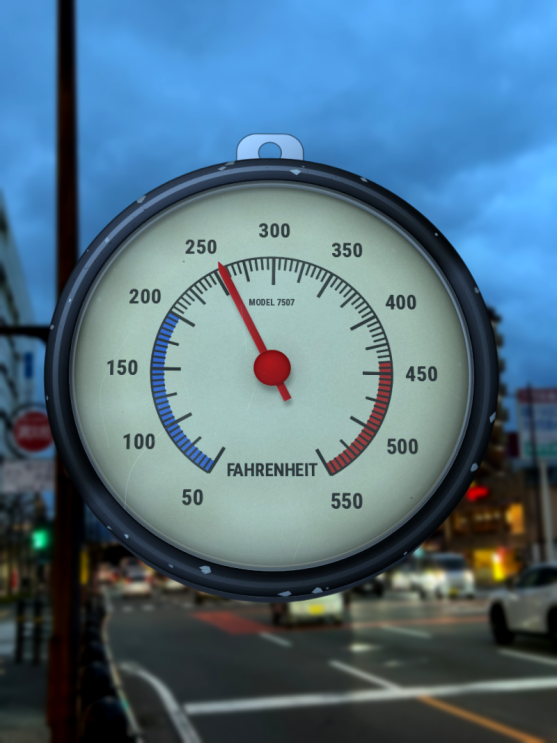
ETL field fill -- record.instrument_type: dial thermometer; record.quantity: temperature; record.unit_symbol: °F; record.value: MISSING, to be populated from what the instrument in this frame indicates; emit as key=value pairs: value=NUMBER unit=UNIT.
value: value=255 unit=°F
